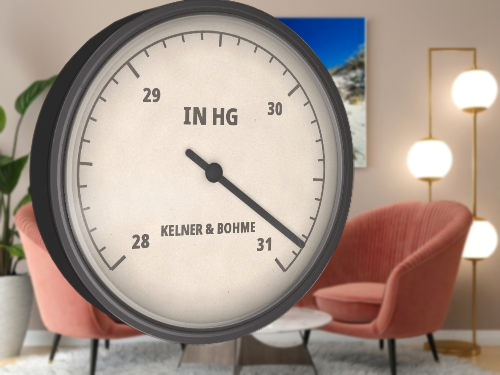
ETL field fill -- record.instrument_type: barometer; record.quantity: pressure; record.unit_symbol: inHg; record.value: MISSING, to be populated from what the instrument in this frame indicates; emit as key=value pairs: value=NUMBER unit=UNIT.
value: value=30.85 unit=inHg
